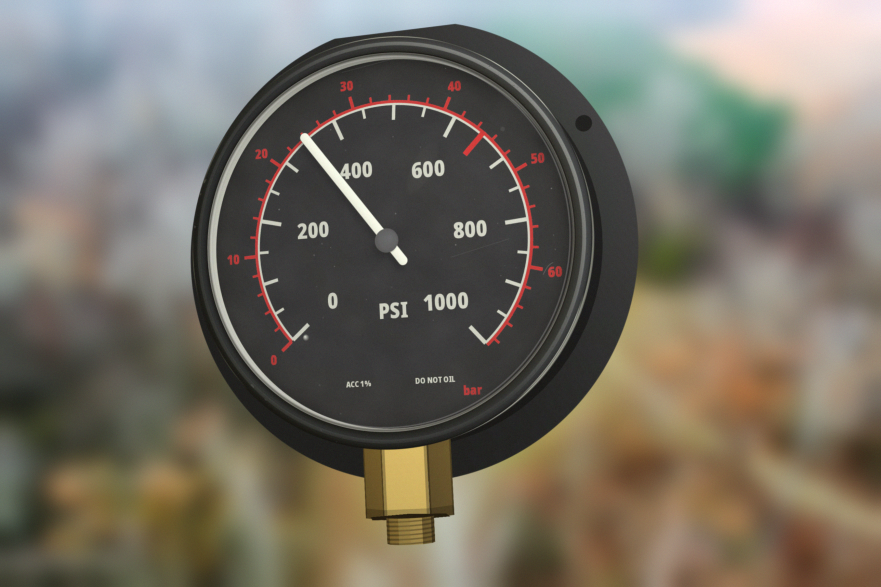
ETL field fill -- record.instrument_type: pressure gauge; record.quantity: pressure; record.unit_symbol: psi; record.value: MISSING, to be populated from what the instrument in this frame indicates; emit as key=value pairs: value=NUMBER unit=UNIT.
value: value=350 unit=psi
